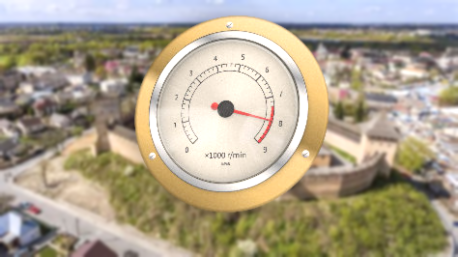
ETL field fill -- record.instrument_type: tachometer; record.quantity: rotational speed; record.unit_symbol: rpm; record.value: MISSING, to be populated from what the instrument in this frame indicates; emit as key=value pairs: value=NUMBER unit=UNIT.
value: value=8000 unit=rpm
